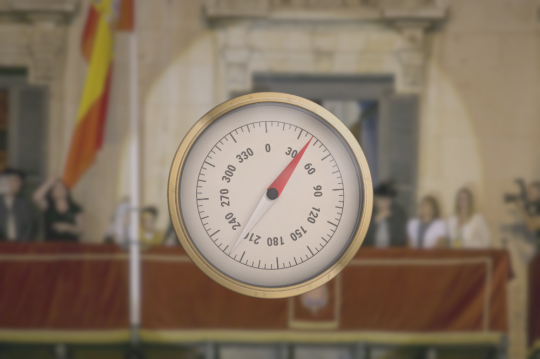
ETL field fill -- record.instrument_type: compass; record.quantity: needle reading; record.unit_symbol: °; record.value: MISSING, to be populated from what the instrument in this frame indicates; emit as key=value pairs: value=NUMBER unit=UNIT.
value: value=40 unit=°
